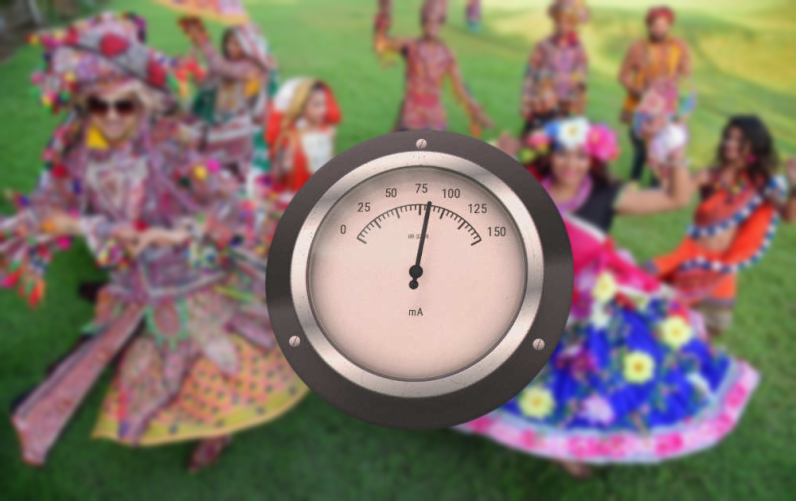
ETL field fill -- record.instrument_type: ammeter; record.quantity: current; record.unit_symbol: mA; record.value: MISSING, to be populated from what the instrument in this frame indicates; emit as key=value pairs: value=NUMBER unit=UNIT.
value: value=85 unit=mA
